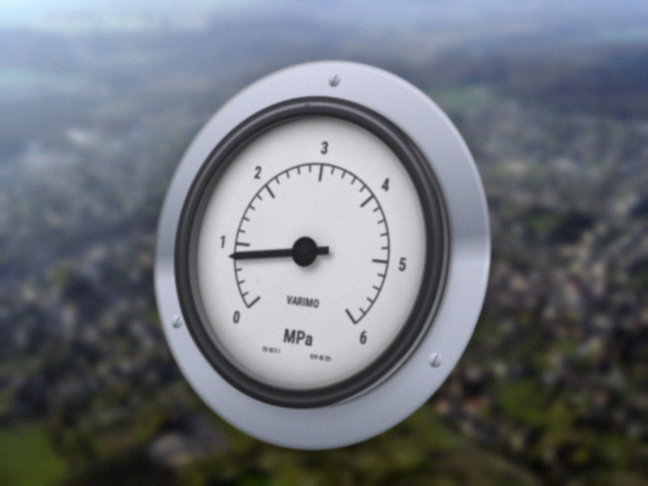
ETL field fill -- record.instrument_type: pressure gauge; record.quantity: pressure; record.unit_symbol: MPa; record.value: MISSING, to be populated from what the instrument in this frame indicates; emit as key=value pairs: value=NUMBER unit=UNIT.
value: value=0.8 unit=MPa
